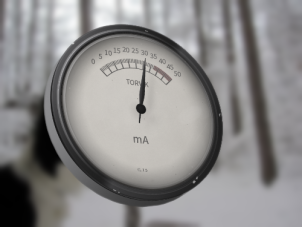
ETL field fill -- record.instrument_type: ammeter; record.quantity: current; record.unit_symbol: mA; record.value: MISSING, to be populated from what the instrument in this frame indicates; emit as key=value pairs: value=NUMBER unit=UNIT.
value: value=30 unit=mA
